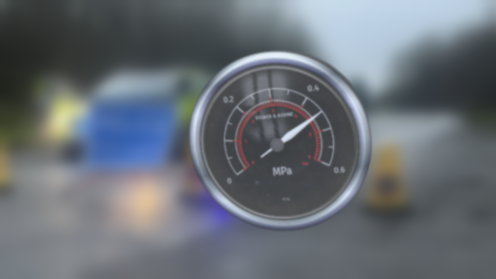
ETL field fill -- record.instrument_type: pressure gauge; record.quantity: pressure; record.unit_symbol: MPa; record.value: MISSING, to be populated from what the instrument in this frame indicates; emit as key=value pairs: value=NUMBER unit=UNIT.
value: value=0.45 unit=MPa
